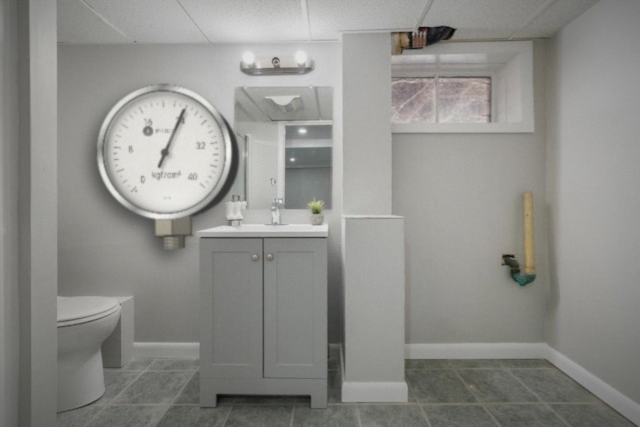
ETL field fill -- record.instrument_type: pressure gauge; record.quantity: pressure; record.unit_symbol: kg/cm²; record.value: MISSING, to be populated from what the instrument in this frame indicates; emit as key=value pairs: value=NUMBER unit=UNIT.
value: value=24 unit=kg/cm²
